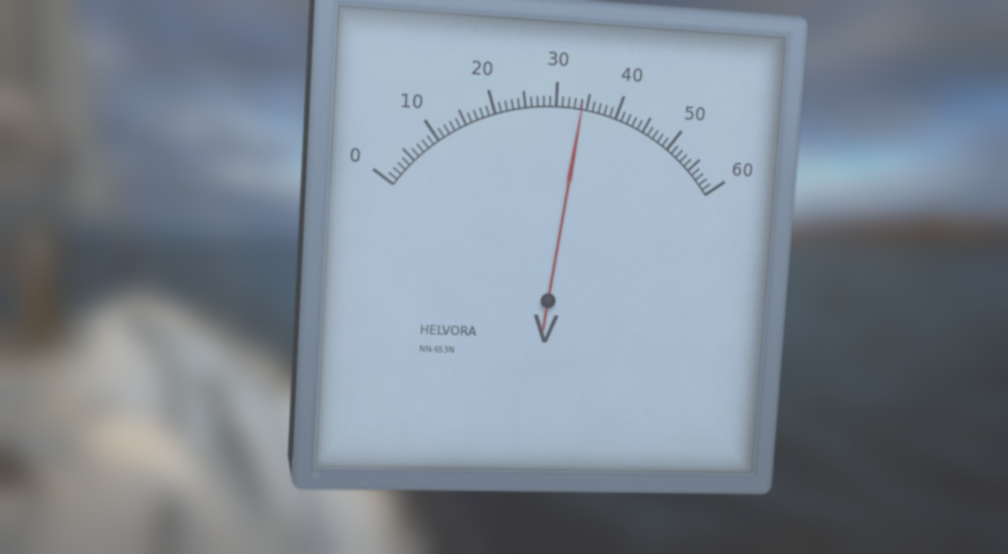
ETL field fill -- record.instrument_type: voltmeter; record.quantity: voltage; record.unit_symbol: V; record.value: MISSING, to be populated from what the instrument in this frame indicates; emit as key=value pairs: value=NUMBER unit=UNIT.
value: value=34 unit=V
